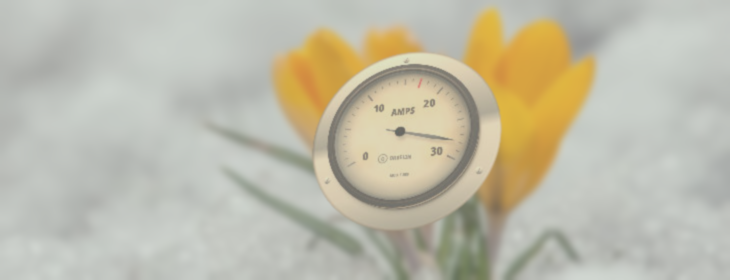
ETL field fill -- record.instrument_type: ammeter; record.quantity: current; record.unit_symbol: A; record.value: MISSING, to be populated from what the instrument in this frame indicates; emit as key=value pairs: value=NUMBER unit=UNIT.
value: value=28 unit=A
